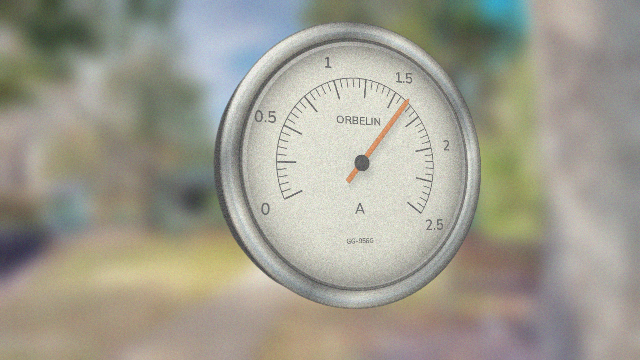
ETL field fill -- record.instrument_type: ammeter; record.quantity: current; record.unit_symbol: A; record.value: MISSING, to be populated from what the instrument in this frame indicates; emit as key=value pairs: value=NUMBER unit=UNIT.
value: value=1.6 unit=A
